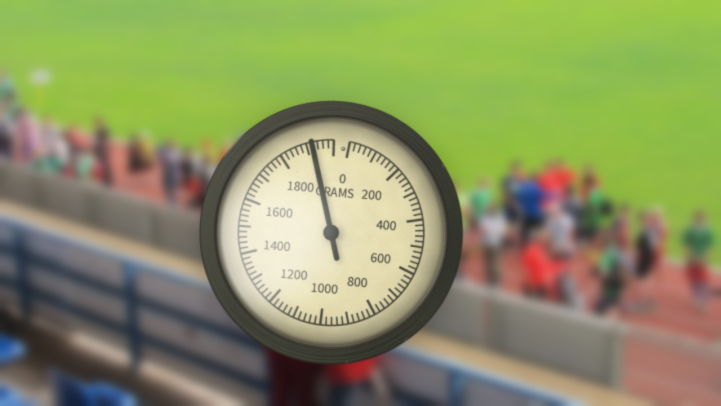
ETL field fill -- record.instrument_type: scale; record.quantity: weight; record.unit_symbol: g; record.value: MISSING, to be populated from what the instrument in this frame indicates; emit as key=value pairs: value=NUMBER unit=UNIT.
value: value=1920 unit=g
